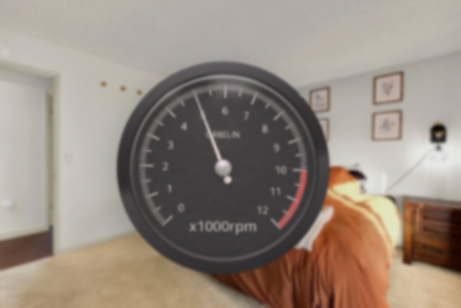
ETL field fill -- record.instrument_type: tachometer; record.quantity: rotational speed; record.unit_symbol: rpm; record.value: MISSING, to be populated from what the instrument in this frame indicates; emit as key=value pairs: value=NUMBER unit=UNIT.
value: value=5000 unit=rpm
